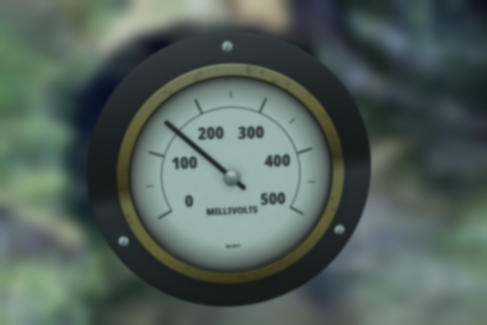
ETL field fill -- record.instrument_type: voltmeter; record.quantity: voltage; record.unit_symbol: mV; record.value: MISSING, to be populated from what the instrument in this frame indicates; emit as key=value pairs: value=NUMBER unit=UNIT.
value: value=150 unit=mV
